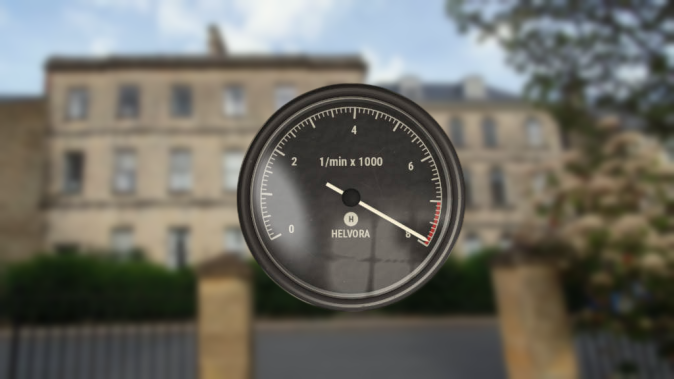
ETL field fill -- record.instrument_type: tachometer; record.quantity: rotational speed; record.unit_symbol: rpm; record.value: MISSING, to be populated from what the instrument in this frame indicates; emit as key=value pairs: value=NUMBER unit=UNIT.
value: value=7900 unit=rpm
